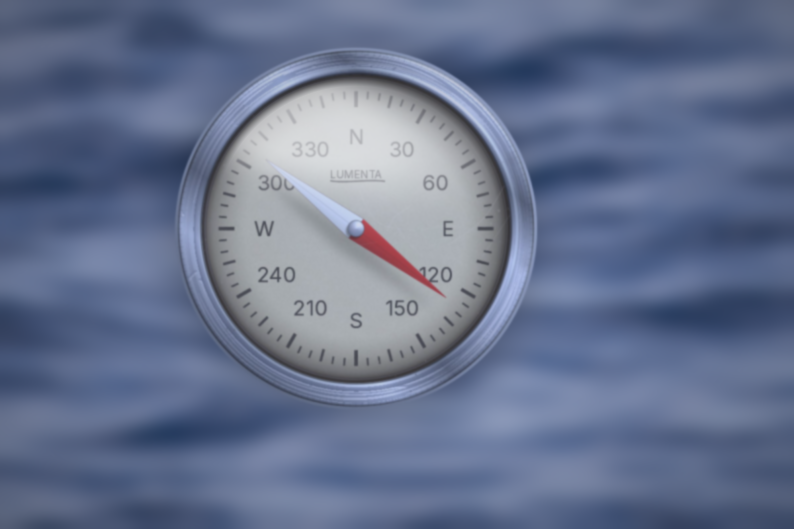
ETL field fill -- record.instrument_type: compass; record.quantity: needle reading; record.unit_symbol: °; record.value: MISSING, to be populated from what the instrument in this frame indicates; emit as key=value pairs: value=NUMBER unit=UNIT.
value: value=127.5 unit=°
